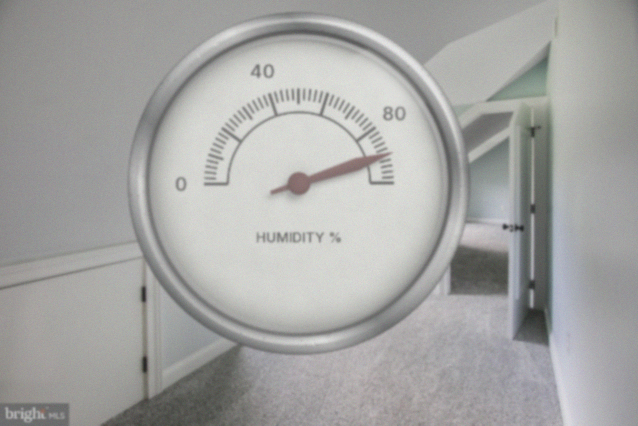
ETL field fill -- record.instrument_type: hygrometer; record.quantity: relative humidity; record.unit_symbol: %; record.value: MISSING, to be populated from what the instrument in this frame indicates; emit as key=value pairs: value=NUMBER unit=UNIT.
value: value=90 unit=%
